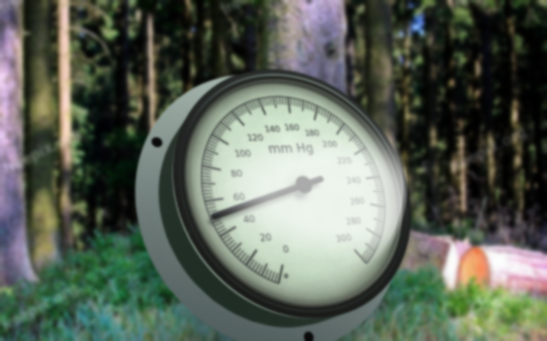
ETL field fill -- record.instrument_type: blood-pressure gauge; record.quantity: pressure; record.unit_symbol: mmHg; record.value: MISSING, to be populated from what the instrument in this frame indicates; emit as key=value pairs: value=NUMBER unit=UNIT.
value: value=50 unit=mmHg
